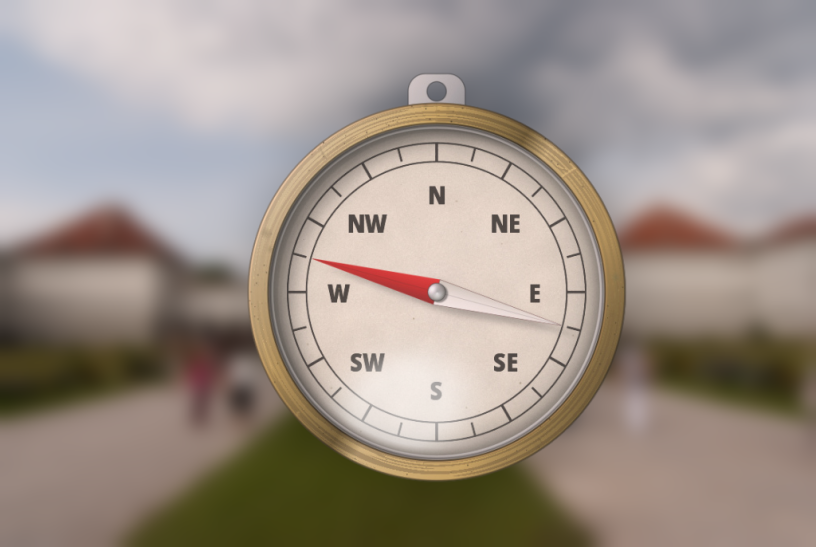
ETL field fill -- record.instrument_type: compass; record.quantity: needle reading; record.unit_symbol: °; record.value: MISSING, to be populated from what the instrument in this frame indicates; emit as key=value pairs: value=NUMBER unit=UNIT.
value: value=285 unit=°
